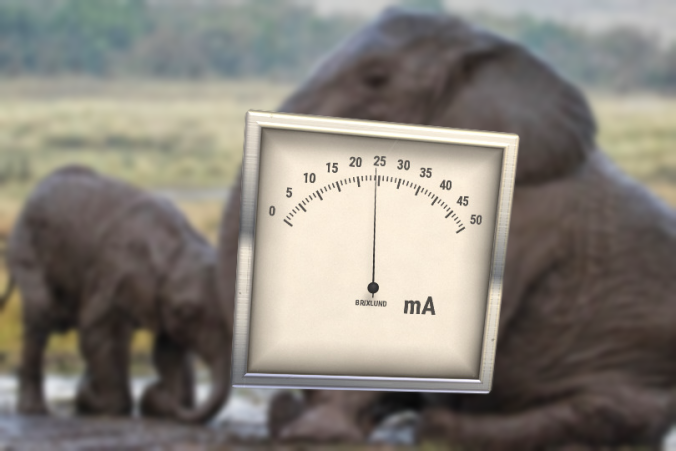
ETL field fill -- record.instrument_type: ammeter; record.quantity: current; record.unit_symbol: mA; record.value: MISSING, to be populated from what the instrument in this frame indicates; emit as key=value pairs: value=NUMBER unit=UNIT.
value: value=24 unit=mA
